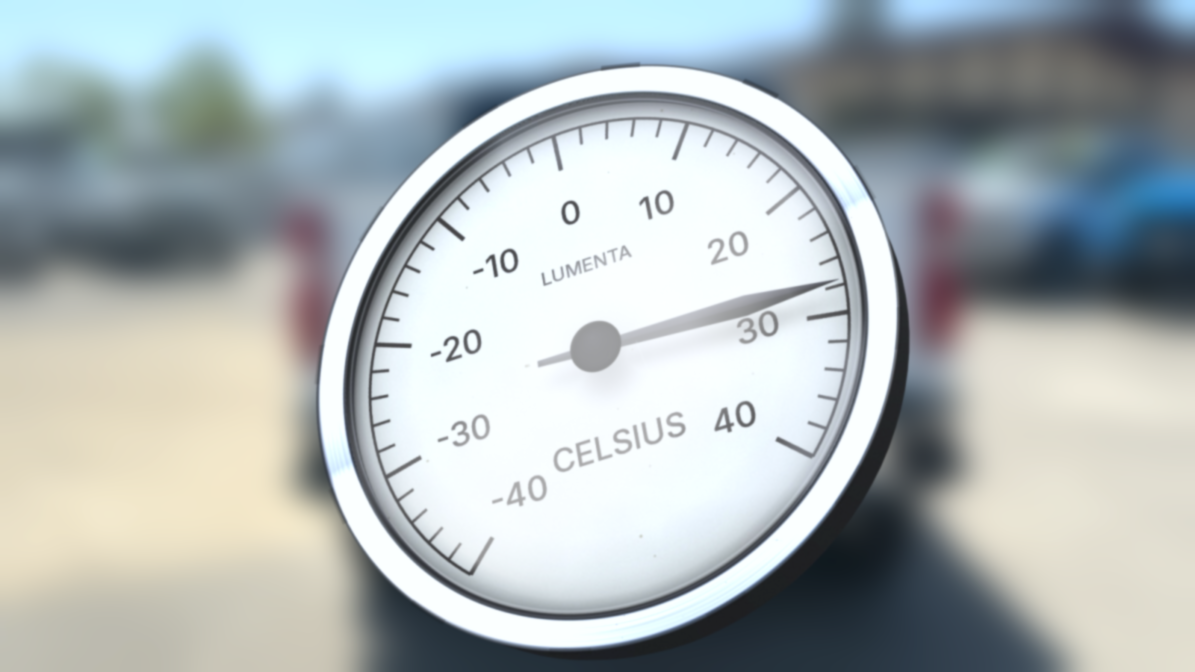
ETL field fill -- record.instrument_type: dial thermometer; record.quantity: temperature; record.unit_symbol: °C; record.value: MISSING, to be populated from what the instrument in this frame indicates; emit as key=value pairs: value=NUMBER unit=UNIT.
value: value=28 unit=°C
